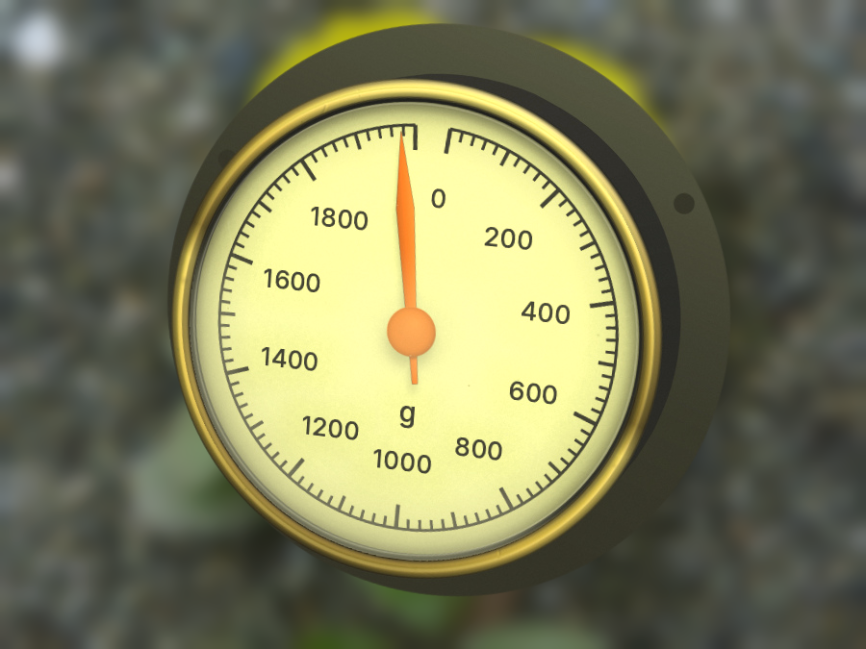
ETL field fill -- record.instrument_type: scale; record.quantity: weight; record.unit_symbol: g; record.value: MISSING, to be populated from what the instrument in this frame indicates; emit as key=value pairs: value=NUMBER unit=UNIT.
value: value=1980 unit=g
